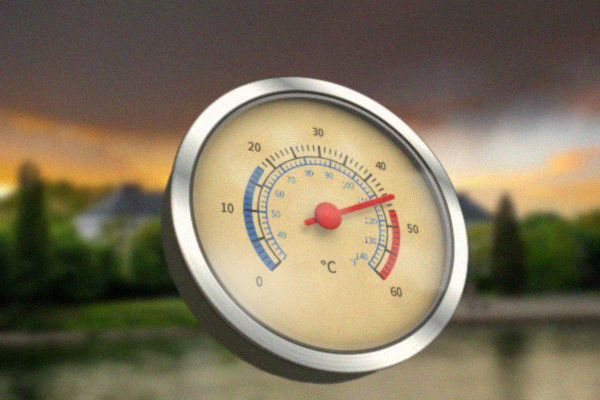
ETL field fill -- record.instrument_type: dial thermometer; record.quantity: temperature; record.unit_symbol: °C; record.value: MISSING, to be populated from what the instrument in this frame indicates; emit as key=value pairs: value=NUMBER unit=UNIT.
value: value=45 unit=°C
